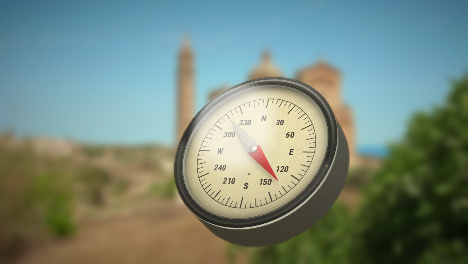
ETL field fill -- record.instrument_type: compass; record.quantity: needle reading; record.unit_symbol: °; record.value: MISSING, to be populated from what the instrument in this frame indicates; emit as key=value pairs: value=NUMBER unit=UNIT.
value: value=135 unit=°
